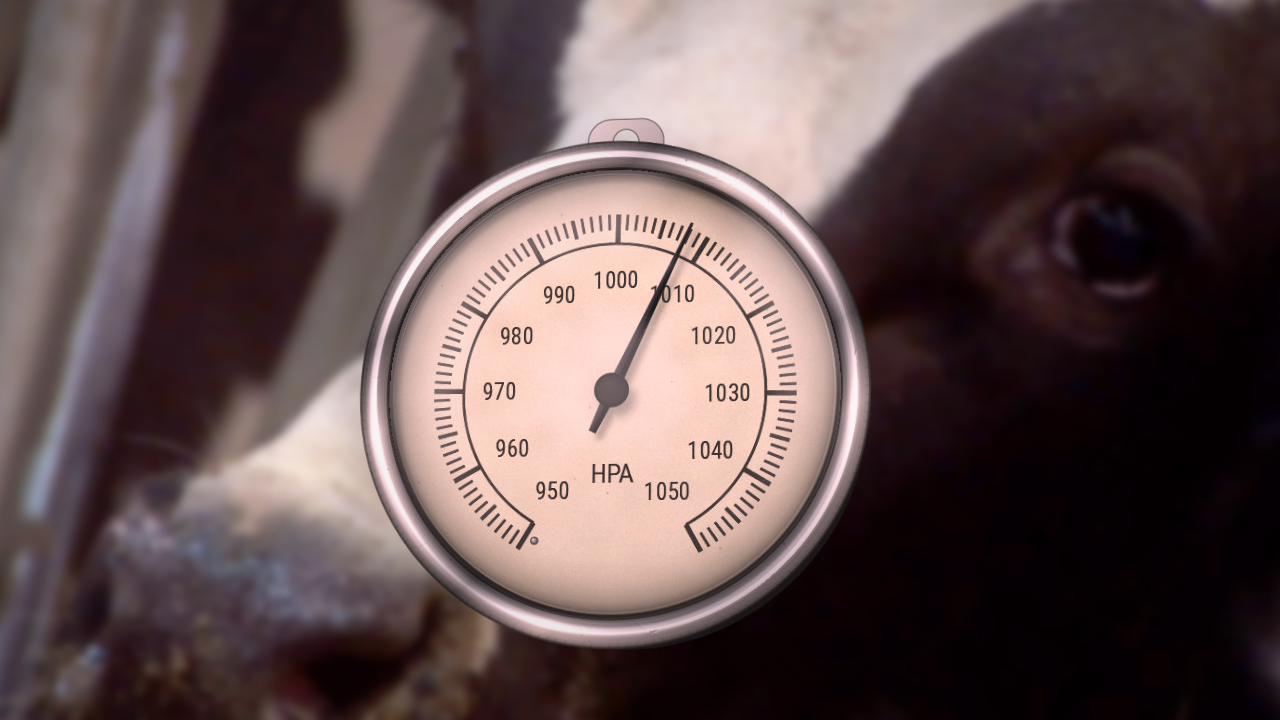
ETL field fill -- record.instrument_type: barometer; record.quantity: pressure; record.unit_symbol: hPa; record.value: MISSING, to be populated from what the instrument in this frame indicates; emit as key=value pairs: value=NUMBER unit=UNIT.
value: value=1008 unit=hPa
